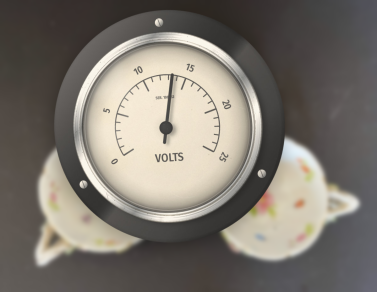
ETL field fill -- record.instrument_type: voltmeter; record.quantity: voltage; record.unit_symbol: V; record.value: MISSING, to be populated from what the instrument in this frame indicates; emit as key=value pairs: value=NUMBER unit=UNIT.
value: value=13.5 unit=V
